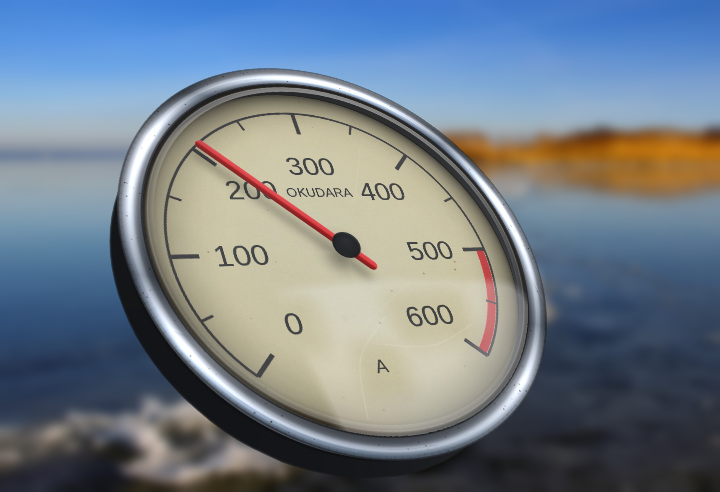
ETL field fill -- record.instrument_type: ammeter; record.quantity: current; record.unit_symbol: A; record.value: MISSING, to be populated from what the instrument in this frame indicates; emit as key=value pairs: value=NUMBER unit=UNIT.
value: value=200 unit=A
